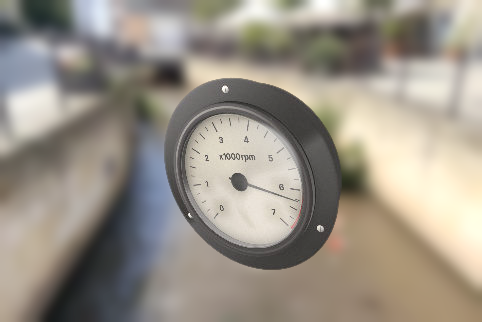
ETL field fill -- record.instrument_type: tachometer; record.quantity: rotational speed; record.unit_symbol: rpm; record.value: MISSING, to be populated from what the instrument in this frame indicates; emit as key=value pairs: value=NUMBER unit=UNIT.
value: value=6250 unit=rpm
